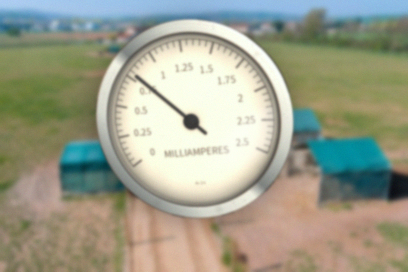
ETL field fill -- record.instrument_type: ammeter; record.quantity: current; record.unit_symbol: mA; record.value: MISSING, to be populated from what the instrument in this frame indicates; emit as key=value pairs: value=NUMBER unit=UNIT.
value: value=0.8 unit=mA
